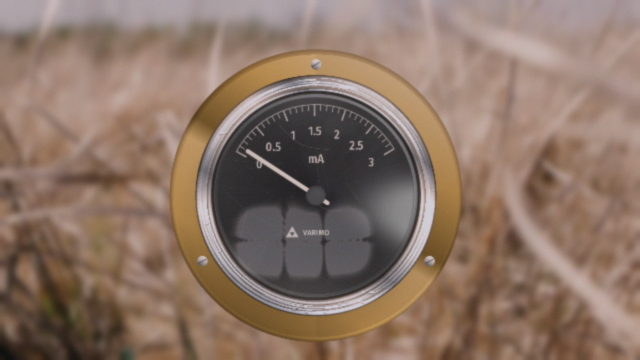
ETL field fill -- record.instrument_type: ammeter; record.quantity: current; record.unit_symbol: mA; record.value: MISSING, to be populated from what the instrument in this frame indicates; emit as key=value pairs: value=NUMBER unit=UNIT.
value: value=0.1 unit=mA
